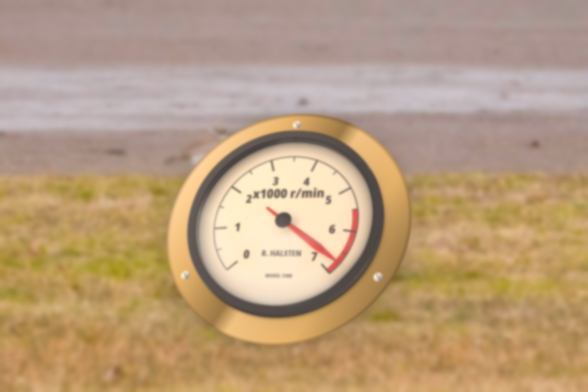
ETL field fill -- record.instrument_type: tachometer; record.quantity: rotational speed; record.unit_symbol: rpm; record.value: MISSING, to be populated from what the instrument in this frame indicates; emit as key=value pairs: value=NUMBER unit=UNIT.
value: value=6750 unit=rpm
